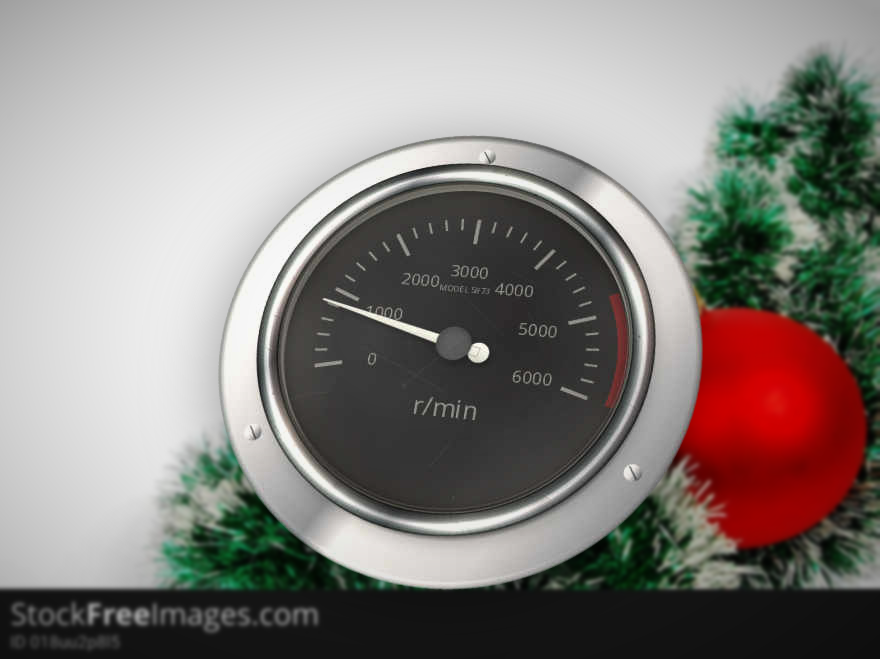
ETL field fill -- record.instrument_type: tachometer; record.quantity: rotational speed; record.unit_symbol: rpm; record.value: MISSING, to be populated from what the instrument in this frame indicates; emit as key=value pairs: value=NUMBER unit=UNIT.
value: value=800 unit=rpm
